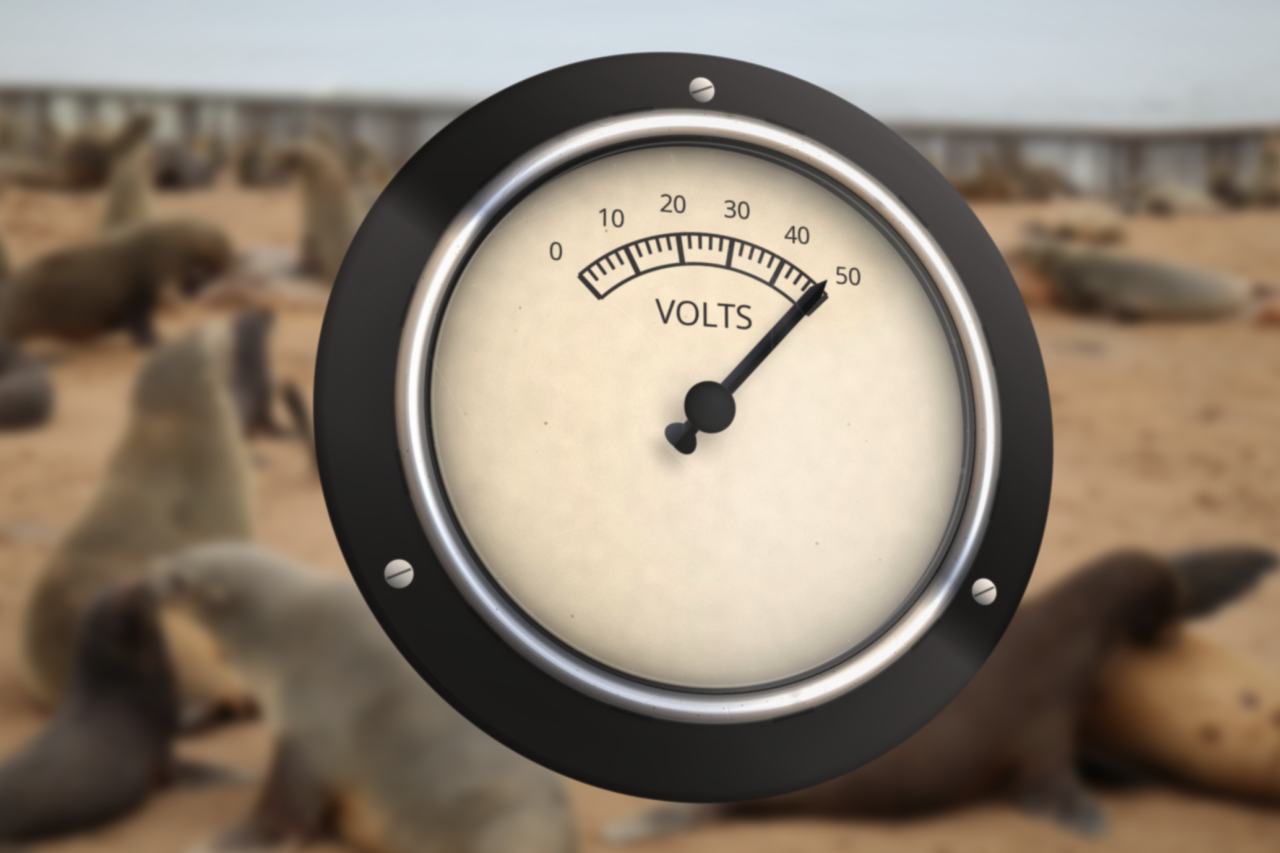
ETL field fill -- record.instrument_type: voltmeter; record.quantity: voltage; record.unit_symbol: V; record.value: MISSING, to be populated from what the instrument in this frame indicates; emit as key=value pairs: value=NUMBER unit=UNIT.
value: value=48 unit=V
